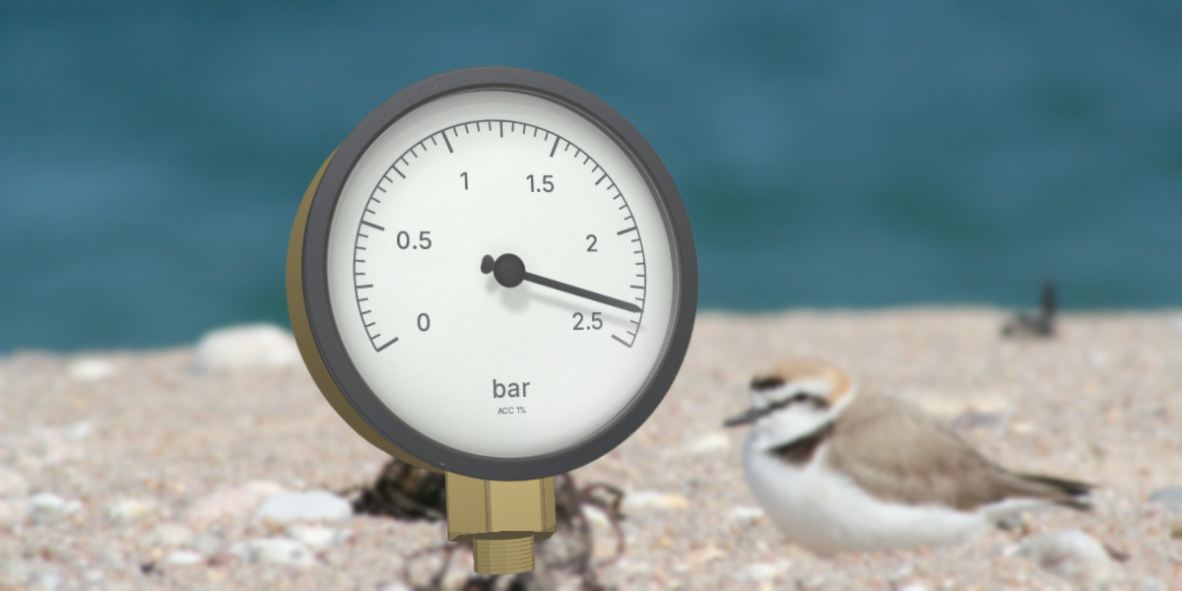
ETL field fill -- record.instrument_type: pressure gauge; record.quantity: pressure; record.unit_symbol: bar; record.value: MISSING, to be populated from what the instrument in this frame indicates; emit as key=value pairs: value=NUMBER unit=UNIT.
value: value=2.35 unit=bar
